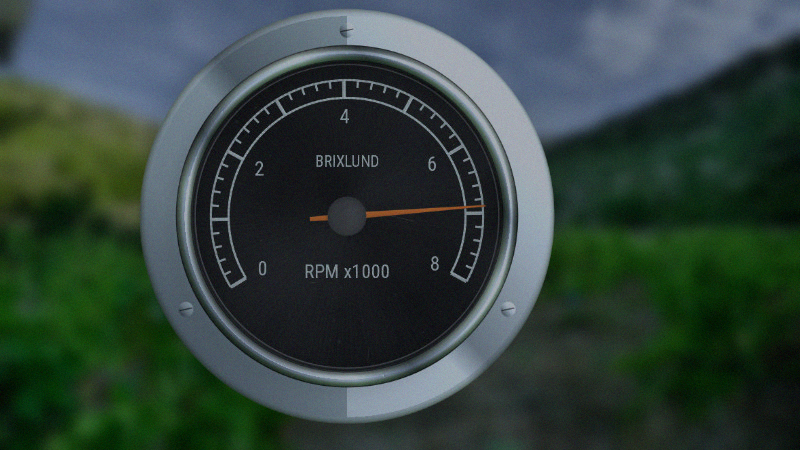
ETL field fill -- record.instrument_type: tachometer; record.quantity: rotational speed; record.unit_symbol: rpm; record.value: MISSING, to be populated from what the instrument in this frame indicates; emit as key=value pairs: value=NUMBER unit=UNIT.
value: value=6900 unit=rpm
